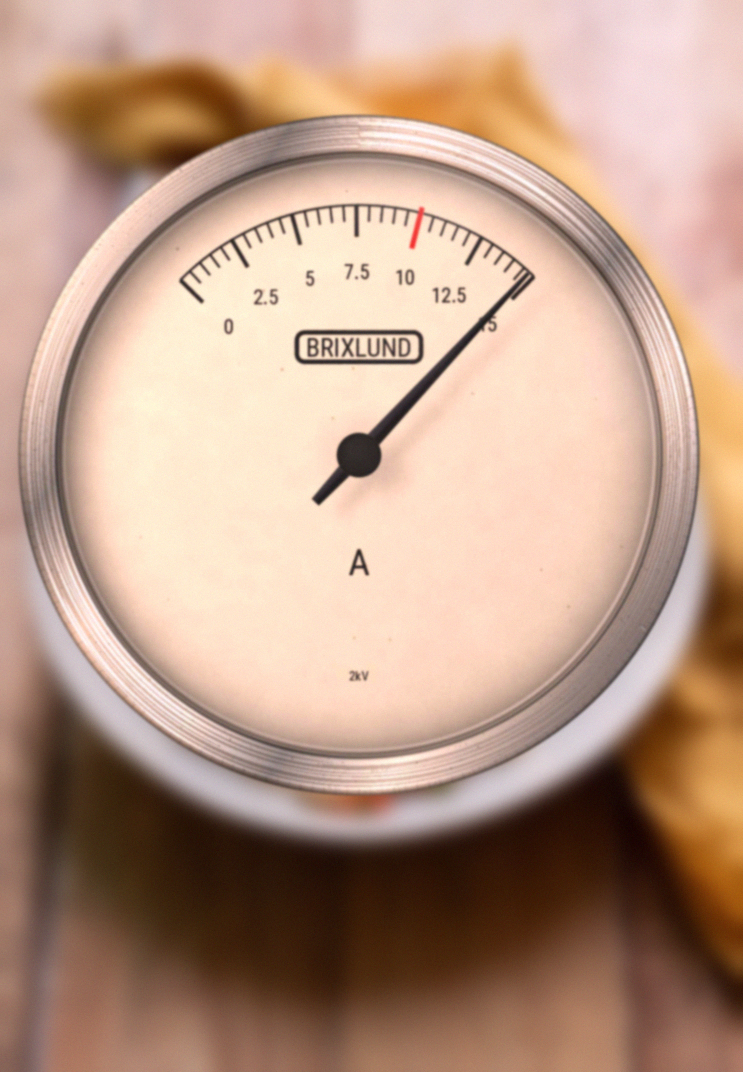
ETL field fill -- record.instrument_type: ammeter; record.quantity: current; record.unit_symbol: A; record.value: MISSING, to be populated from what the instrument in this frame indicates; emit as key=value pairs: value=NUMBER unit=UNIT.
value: value=14.75 unit=A
